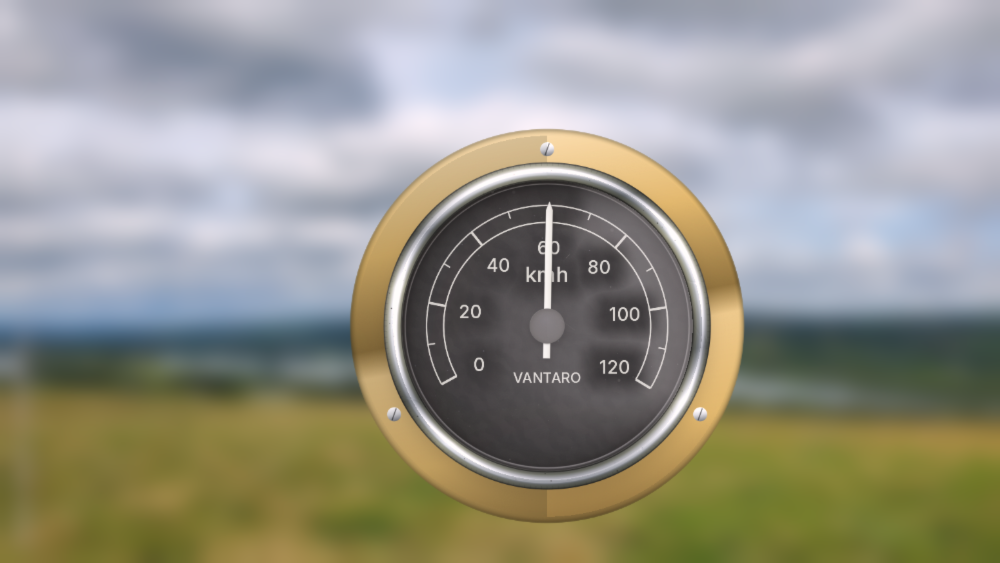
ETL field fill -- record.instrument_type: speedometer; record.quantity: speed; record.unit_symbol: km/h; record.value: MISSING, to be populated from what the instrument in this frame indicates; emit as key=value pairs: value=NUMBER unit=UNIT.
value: value=60 unit=km/h
